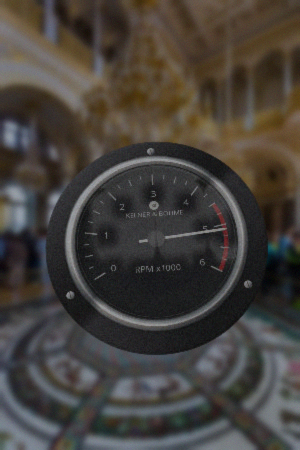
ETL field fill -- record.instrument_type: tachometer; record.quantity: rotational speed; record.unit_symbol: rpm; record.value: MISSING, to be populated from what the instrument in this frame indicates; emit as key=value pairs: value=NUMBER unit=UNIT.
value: value=5125 unit=rpm
